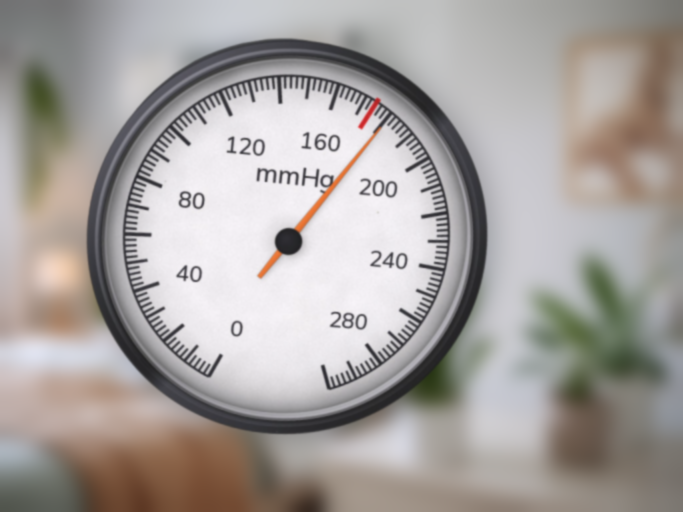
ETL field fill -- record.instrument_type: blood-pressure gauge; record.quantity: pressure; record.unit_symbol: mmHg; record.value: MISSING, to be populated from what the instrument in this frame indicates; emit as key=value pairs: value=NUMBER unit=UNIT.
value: value=180 unit=mmHg
